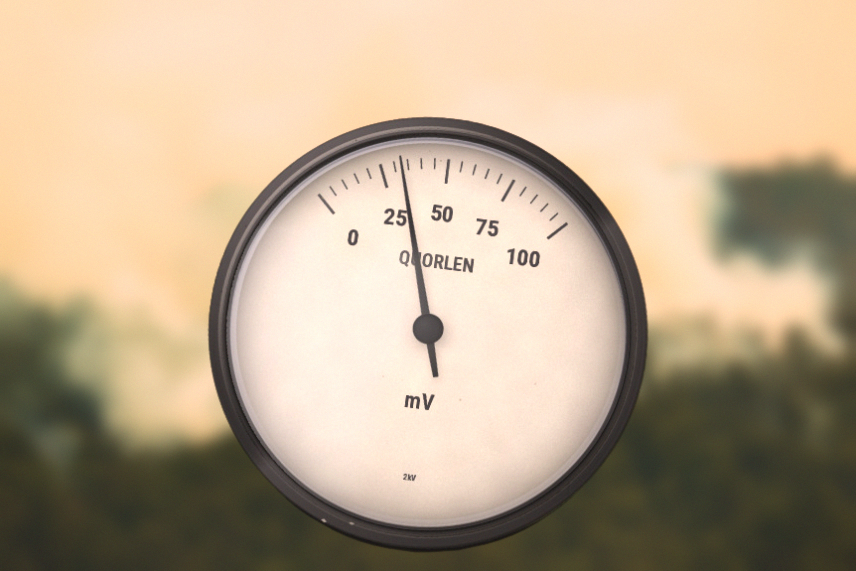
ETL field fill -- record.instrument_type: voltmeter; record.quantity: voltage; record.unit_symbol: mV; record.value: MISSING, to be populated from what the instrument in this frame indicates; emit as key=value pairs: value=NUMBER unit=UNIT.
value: value=32.5 unit=mV
